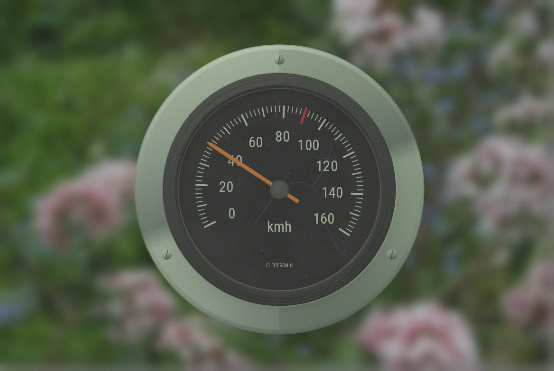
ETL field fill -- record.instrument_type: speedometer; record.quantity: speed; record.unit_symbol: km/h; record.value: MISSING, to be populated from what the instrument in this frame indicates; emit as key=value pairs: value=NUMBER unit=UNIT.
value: value=40 unit=km/h
